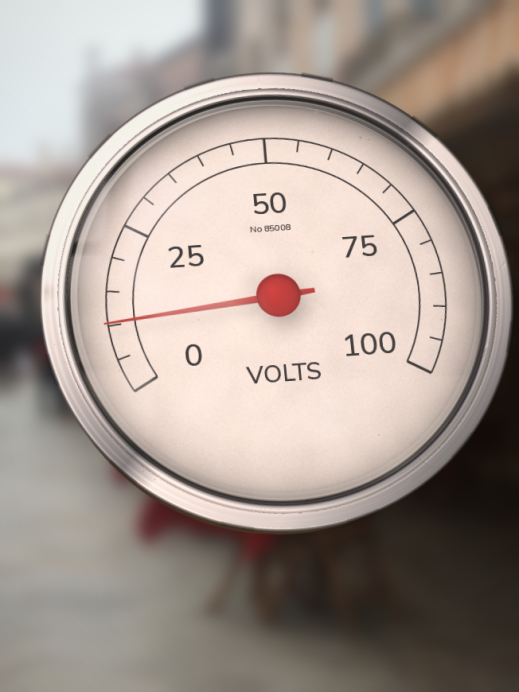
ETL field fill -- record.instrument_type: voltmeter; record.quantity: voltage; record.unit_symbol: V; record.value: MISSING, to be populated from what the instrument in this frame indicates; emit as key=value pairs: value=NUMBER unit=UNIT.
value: value=10 unit=V
